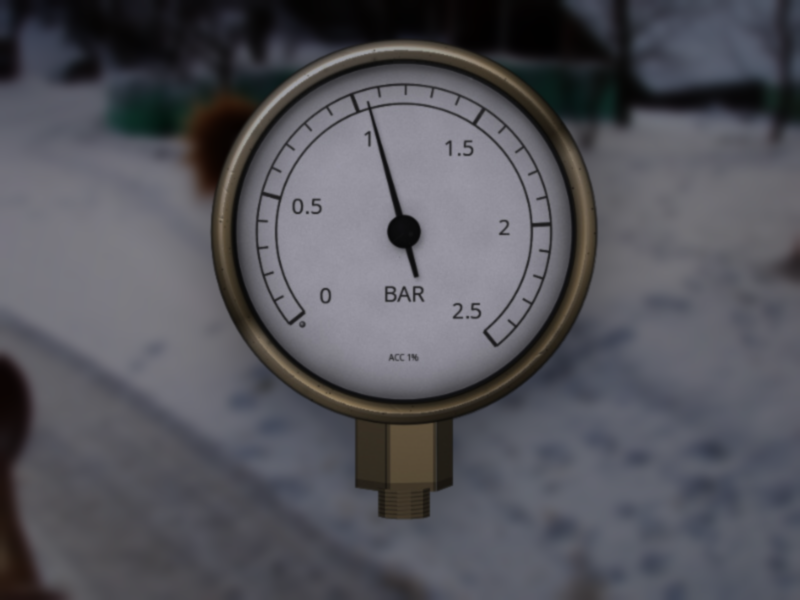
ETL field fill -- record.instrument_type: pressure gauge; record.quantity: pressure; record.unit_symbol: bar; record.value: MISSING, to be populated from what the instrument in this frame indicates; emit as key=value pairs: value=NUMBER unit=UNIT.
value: value=1.05 unit=bar
